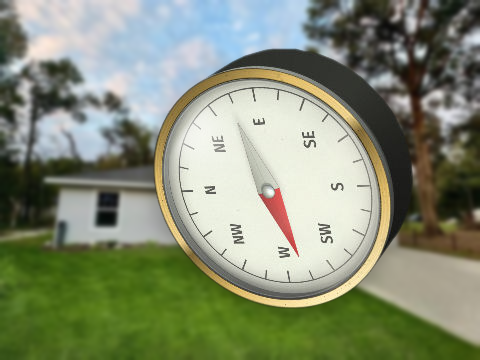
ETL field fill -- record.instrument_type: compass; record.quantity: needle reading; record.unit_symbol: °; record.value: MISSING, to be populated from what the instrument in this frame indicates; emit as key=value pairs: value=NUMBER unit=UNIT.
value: value=255 unit=°
